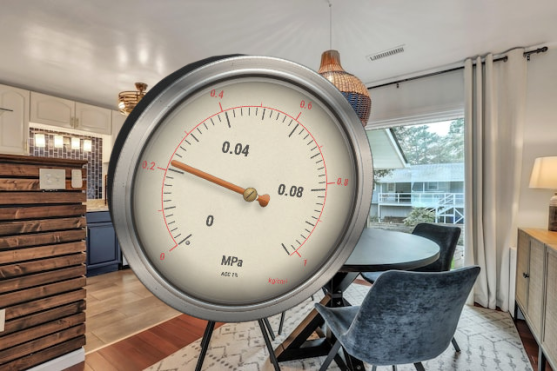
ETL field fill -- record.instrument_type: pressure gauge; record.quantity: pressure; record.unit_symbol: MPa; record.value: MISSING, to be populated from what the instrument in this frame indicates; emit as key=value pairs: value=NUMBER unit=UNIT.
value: value=0.022 unit=MPa
